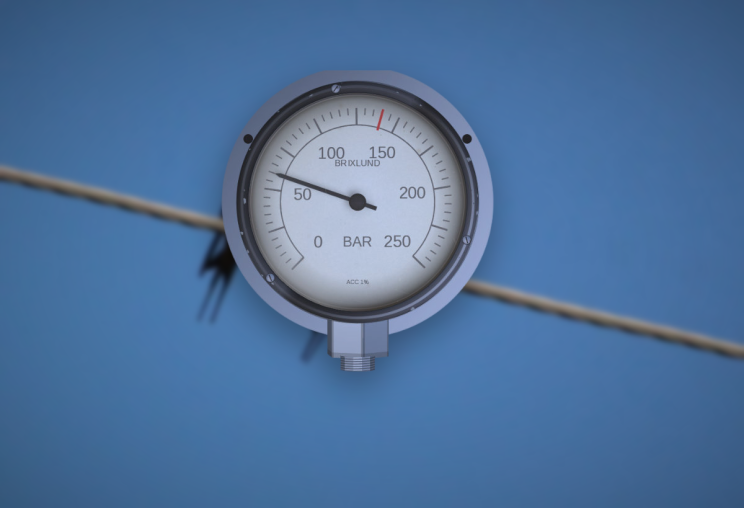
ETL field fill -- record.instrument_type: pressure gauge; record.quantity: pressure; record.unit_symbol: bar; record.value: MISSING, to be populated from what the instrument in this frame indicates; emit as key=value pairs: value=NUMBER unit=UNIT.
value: value=60 unit=bar
